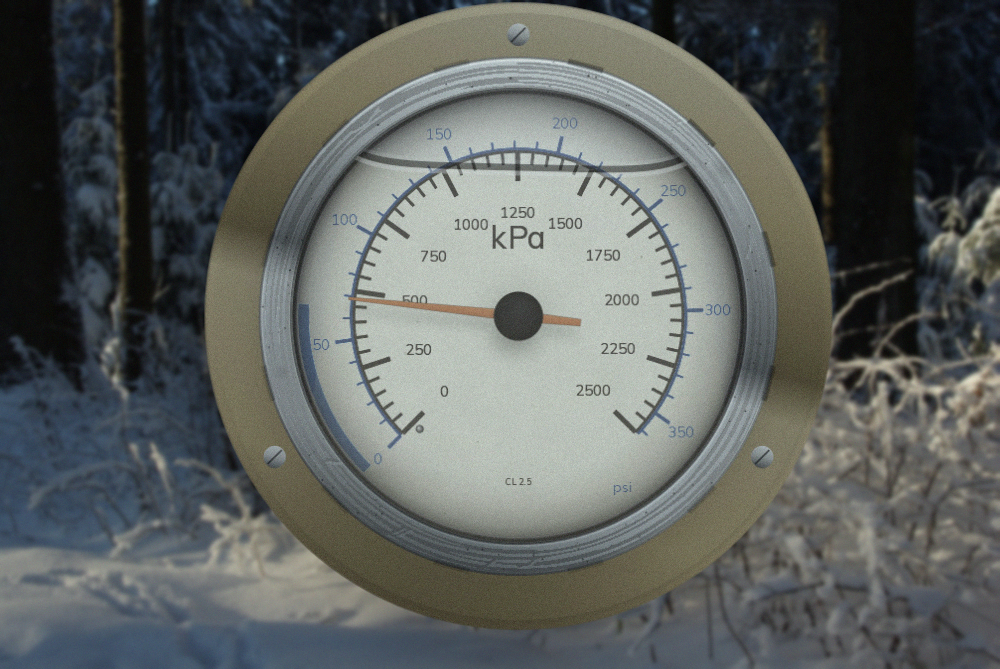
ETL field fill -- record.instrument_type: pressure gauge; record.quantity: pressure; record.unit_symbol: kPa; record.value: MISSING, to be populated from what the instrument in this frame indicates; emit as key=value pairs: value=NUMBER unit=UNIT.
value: value=475 unit=kPa
